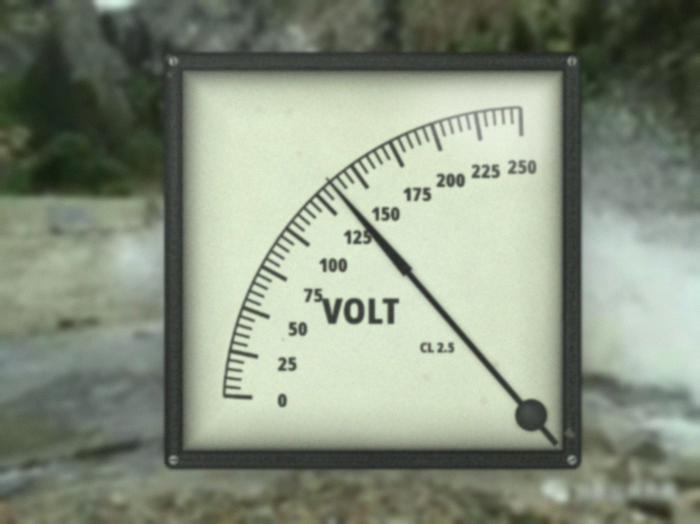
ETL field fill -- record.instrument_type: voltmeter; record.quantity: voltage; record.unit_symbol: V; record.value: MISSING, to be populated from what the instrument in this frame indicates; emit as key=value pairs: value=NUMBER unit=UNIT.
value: value=135 unit=V
